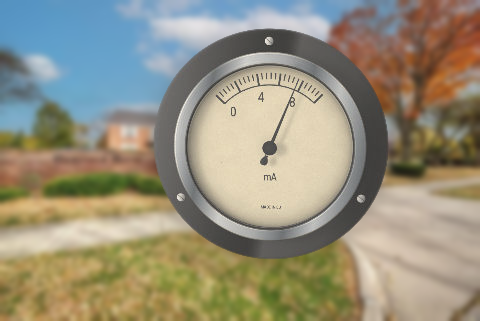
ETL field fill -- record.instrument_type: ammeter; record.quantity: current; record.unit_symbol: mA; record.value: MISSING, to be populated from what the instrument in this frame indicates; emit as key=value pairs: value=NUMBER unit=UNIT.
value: value=7.6 unit=mA
